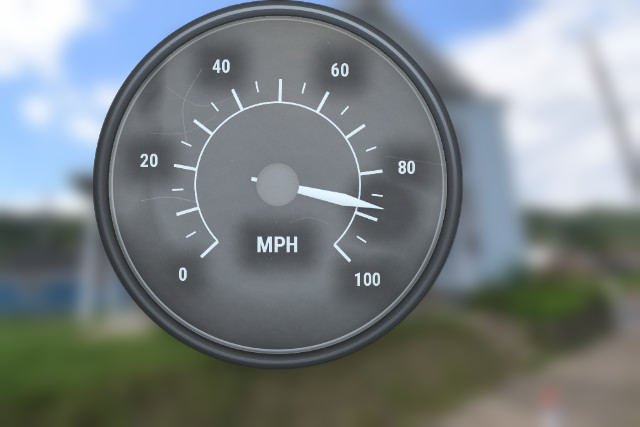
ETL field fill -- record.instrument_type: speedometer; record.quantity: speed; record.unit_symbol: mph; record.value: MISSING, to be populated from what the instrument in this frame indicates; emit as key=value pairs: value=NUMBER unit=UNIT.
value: value=87.5 unit=mph
